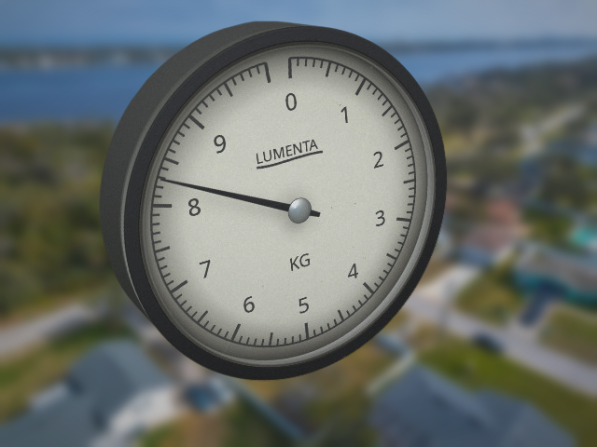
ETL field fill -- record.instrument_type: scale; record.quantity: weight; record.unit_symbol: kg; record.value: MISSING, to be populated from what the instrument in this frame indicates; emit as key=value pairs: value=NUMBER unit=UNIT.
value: value=8.3 unit=kg
